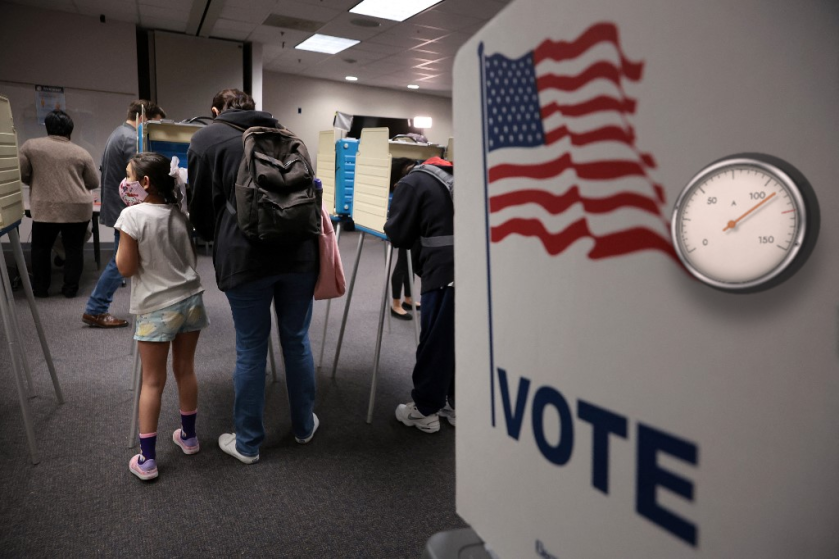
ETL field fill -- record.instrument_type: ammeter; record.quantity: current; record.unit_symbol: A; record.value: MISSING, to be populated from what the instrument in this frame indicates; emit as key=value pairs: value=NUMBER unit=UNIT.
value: value=110 unit=A
